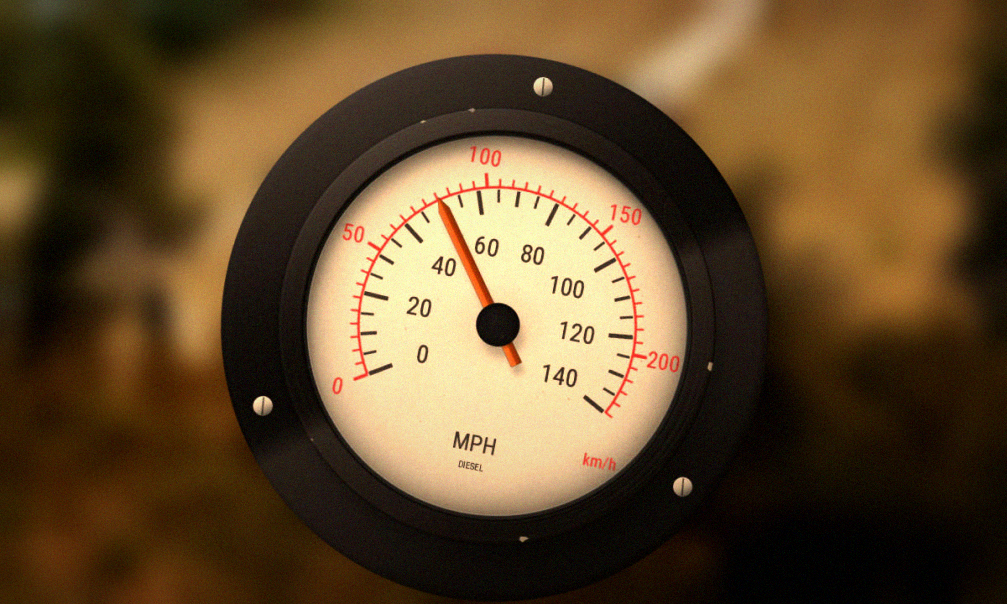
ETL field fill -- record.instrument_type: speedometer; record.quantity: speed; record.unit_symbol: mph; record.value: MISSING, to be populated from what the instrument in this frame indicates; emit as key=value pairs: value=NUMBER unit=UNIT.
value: value=50 unit=mph
